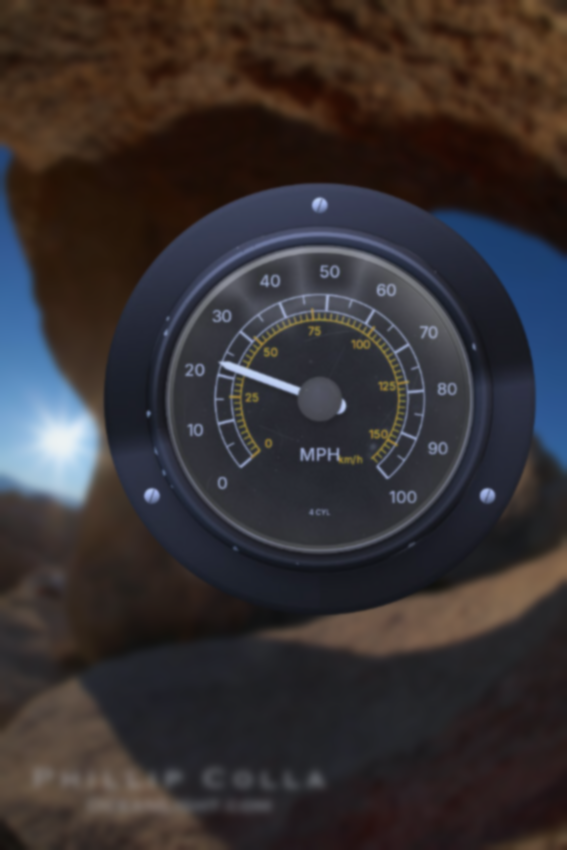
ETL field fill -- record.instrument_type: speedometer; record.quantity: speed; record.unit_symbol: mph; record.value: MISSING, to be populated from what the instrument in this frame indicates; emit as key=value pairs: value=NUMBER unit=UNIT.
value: value=22.5 unit=mph
